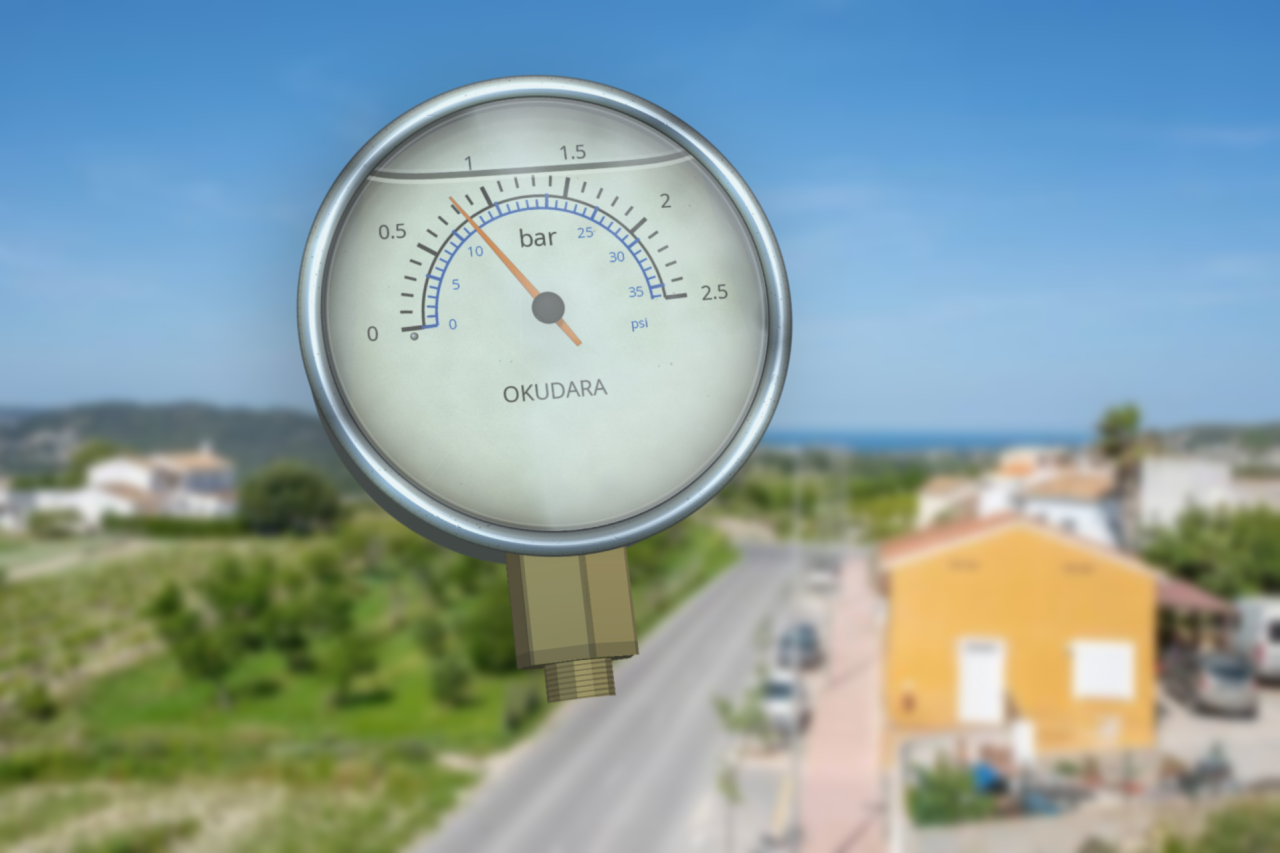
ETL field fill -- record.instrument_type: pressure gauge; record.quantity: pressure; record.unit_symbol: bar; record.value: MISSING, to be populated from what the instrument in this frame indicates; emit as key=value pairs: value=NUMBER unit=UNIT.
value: value=0.8 unit=bar
